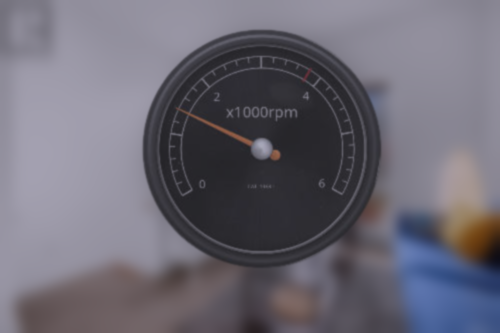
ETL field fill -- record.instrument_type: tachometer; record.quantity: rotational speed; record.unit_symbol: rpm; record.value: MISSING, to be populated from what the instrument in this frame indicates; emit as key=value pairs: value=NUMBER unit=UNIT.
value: value=1400 unit=rpm
